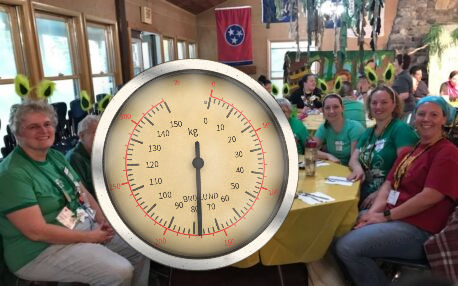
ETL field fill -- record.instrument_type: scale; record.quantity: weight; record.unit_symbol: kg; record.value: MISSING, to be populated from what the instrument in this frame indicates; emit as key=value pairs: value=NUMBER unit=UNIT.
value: value=78 unit=kg
